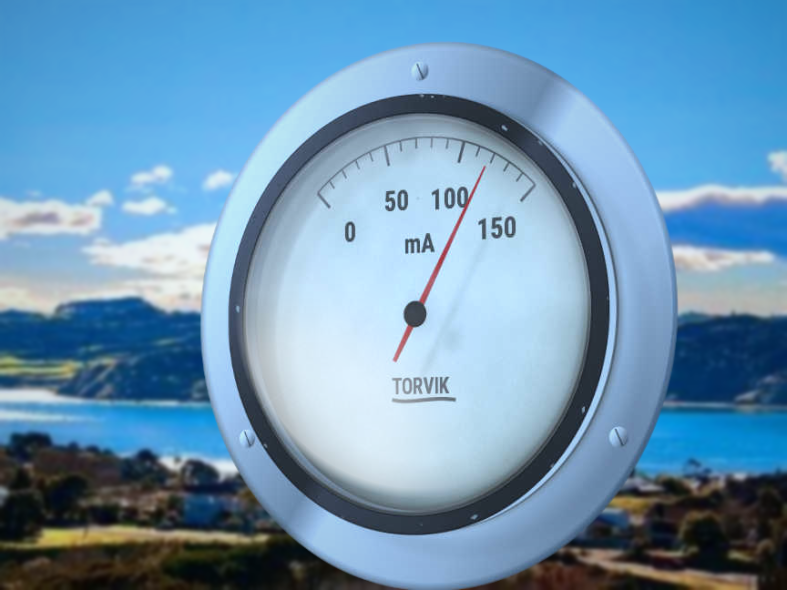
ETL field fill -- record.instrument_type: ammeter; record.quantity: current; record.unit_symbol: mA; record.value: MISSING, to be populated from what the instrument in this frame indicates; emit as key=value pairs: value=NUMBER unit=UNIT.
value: value=120 unit=mA
